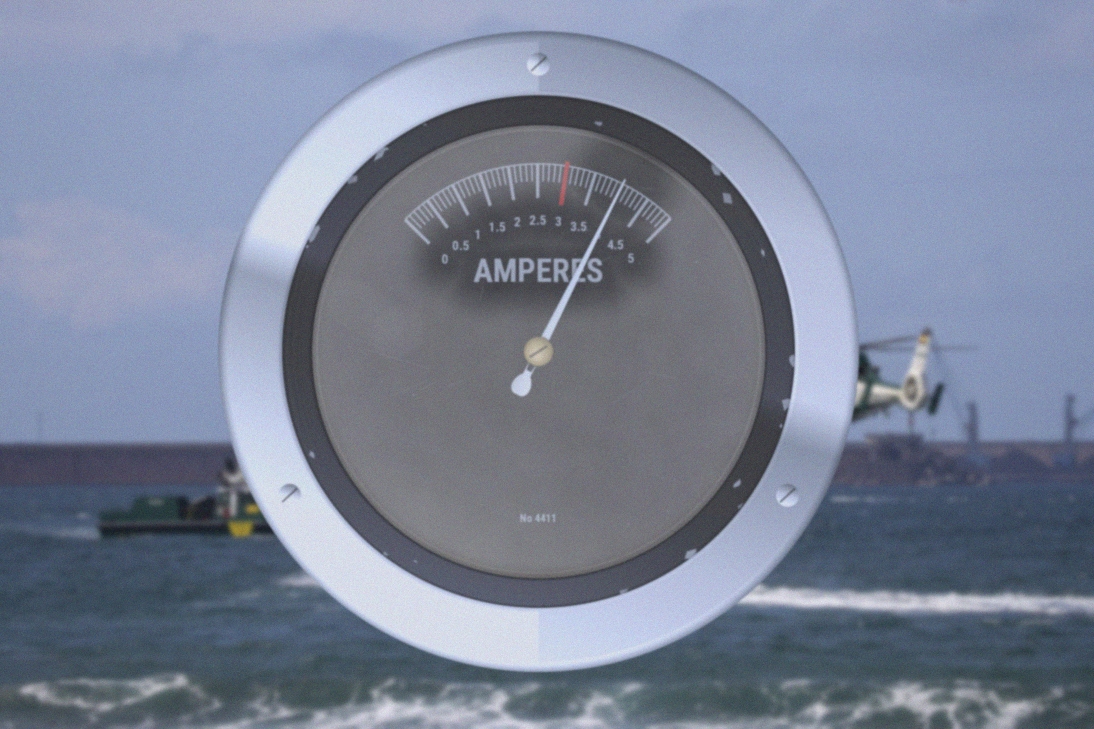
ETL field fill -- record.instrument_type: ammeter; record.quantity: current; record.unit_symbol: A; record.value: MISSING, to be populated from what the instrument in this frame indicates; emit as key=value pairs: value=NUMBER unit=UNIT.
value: value=4 unit=A
